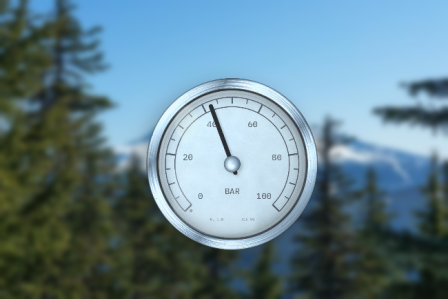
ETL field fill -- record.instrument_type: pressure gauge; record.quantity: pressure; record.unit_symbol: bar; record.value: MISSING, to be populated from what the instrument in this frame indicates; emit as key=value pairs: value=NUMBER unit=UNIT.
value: value=42.5 unit=bar
